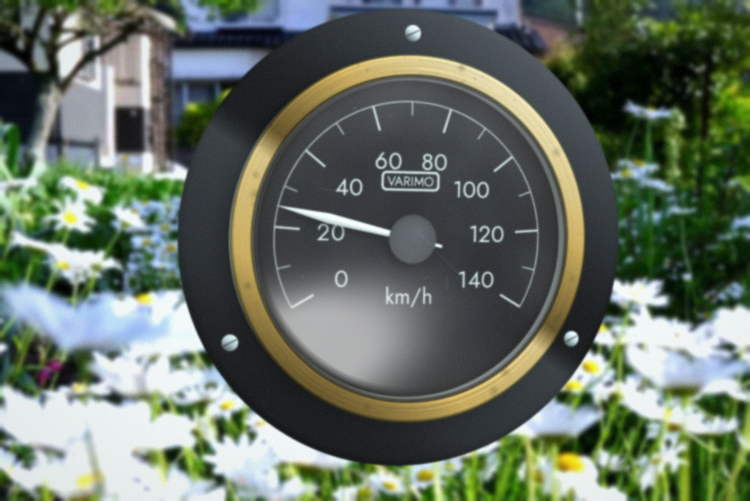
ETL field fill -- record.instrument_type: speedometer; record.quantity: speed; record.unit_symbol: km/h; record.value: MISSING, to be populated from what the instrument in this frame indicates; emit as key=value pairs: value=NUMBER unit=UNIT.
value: value=25 unit=km/h
